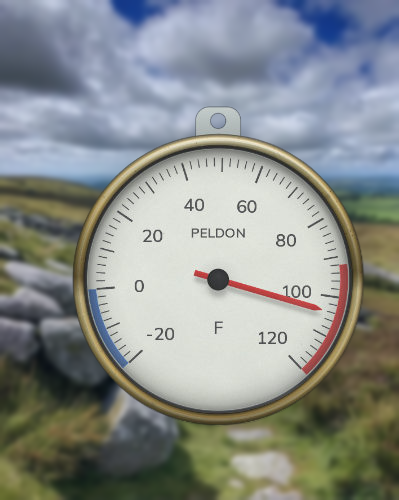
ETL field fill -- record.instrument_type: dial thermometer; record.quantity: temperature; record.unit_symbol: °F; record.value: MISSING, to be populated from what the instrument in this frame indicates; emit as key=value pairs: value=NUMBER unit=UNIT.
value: value=104 unit=°F
